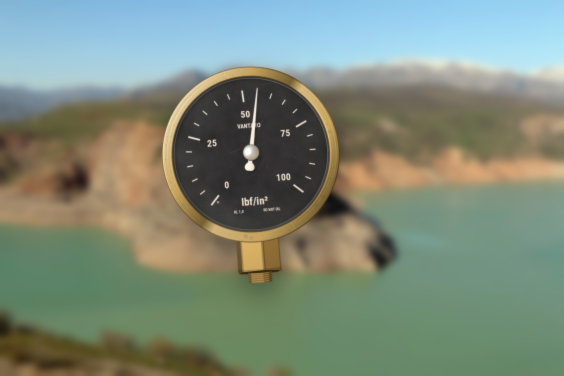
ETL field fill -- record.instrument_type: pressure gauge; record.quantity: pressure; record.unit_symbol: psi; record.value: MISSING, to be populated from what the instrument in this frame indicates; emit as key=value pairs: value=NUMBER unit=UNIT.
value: value=55 unit=psi
